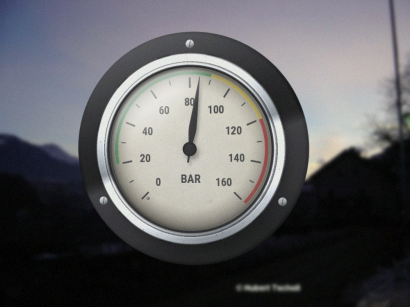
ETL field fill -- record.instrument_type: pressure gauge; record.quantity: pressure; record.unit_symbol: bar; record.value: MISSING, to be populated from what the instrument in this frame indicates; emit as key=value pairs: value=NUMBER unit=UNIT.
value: value=85 unit=bar
